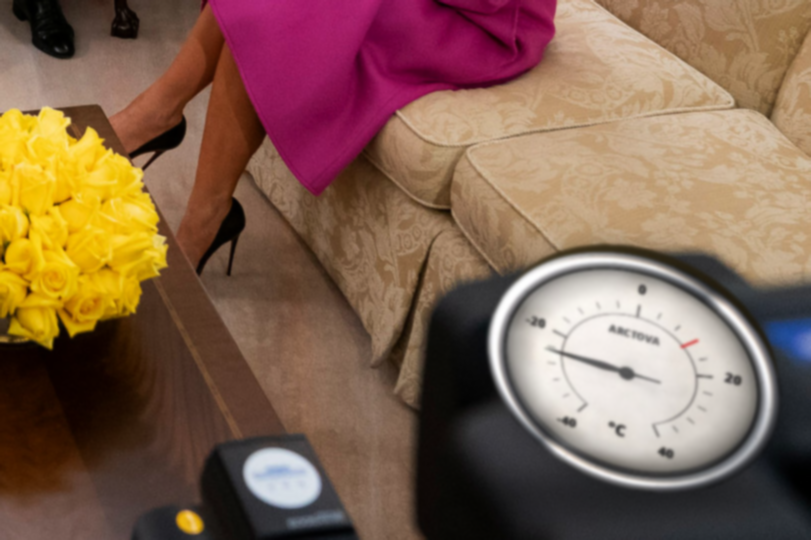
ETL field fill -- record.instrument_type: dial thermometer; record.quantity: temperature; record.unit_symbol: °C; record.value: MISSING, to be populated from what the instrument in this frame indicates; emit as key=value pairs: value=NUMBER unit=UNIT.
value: value=-24 unit=°C
